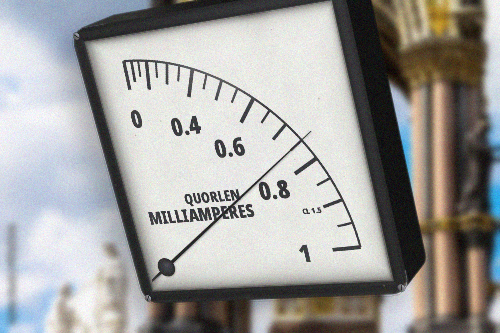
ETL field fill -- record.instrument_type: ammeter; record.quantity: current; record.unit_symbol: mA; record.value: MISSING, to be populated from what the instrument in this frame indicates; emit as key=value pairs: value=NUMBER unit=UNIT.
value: value=0.75 unit=mA
